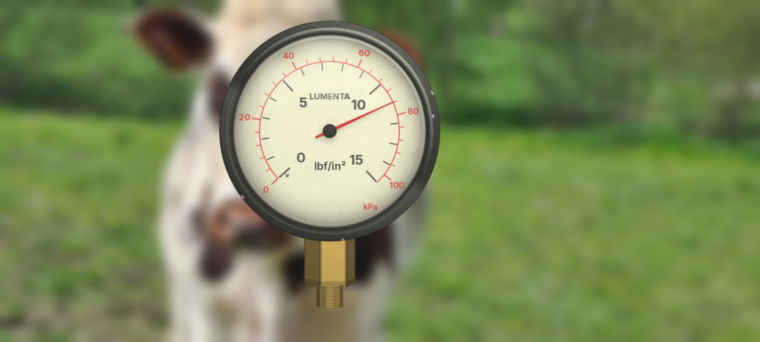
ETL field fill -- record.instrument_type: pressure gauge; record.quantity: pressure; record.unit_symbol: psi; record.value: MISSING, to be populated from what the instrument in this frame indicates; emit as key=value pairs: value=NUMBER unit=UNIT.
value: value=11 unit=psi
